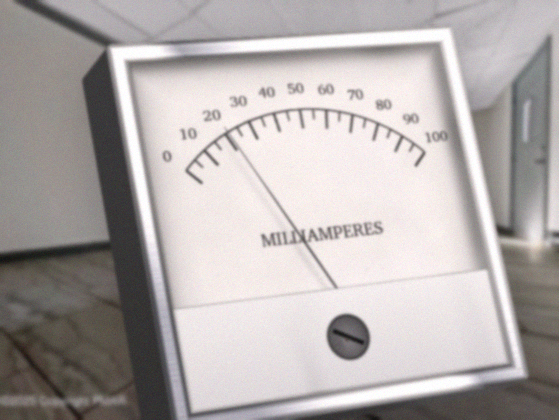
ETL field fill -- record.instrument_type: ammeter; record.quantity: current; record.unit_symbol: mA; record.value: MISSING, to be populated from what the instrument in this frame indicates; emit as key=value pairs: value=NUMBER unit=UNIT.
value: value=20 unit=mA
